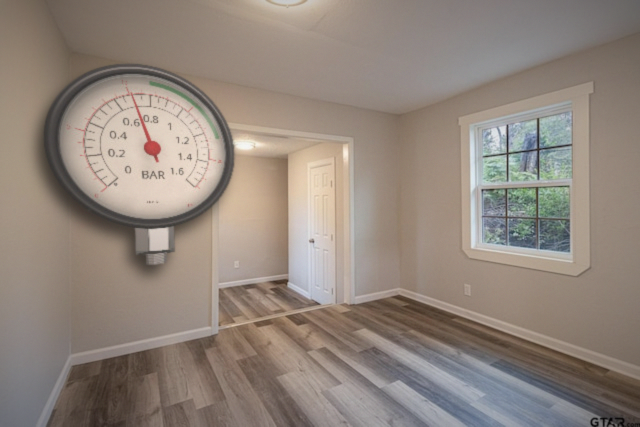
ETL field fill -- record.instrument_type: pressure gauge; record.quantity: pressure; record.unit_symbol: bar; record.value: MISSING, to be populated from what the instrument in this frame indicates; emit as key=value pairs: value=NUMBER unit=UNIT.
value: value=0.7 unit=bar
